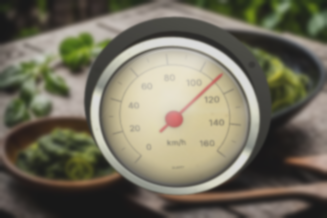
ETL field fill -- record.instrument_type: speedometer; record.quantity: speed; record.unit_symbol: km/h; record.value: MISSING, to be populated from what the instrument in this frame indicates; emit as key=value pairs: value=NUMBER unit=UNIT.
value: value=110 unit=km/h
